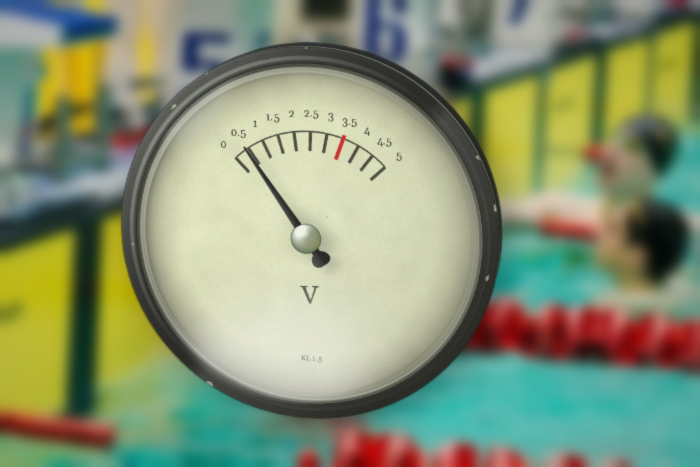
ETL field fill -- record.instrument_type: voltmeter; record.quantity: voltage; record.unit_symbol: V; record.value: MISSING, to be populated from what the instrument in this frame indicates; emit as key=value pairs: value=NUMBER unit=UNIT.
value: value=0.5 unit=V
